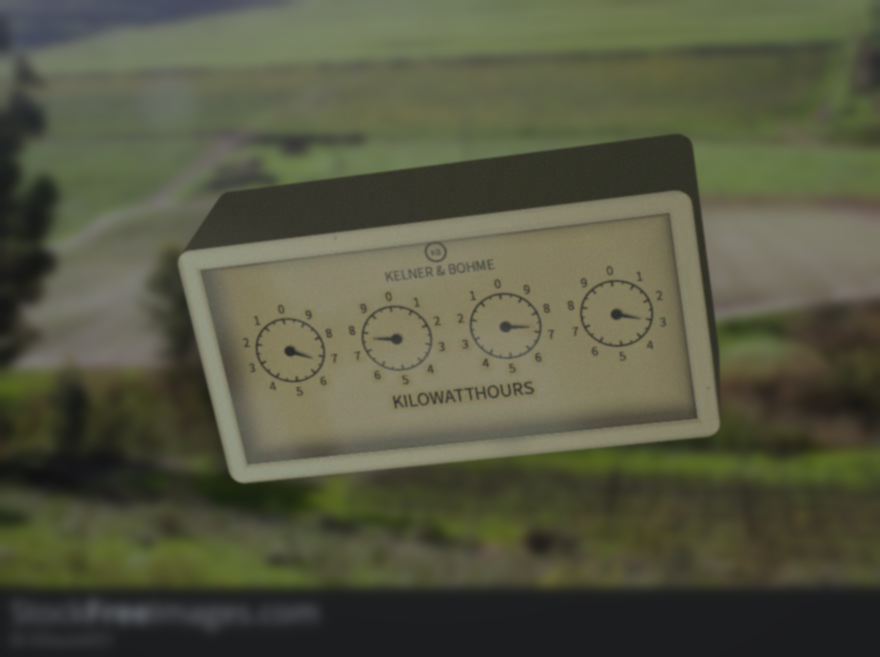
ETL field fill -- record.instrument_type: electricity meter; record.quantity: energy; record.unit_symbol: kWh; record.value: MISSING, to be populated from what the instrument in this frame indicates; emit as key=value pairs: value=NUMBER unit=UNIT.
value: value=6773 unit=kWh
